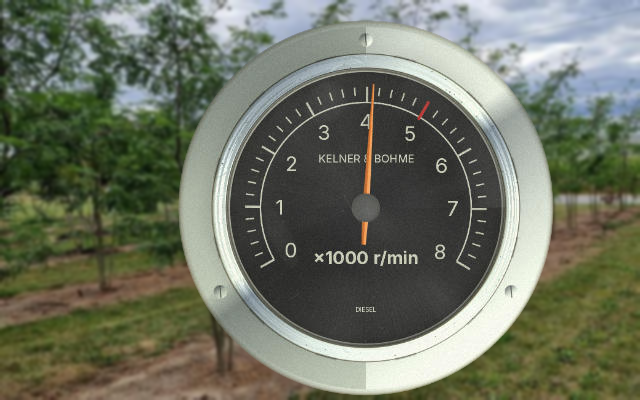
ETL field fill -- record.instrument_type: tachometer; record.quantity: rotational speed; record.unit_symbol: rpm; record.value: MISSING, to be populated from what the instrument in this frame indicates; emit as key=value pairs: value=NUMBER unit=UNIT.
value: value=4100 unit=rpm
